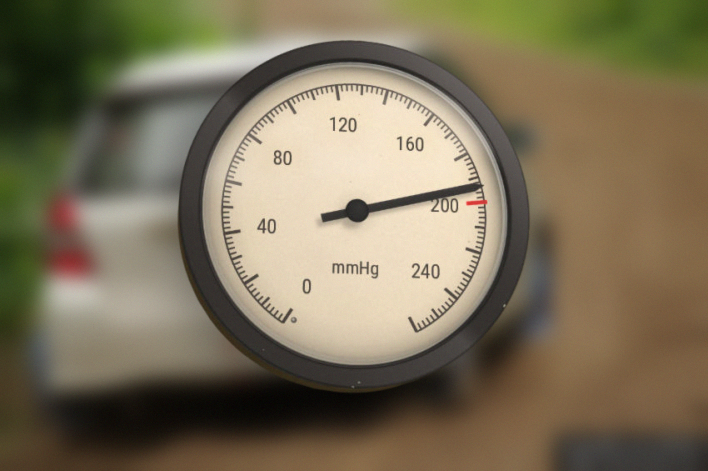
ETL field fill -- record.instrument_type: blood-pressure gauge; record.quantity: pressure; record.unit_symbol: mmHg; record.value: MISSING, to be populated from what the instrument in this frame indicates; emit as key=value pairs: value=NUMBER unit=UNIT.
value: value=194 unit=mmHg
